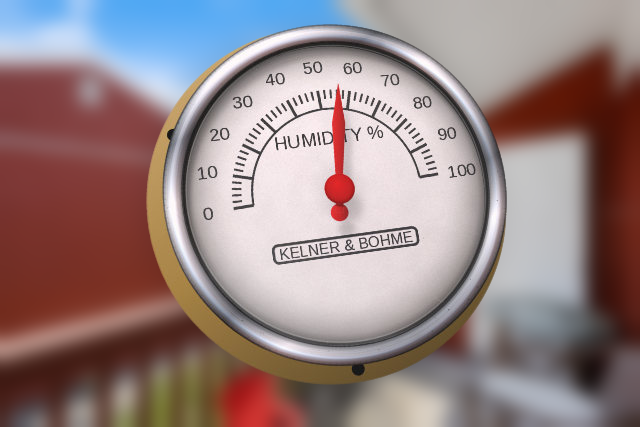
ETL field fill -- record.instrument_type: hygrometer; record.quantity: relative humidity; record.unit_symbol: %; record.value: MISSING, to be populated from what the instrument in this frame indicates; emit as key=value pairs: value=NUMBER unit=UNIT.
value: value=56 unit=%
